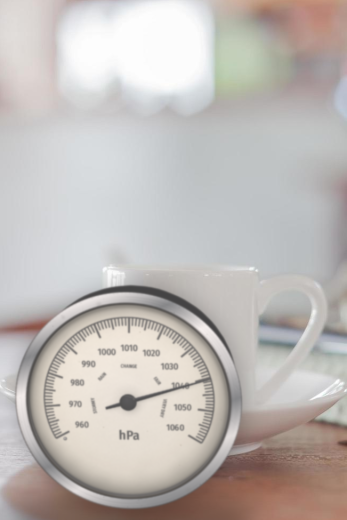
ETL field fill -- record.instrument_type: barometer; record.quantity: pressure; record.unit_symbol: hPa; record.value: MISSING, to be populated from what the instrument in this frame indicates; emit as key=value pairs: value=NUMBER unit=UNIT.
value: value=1040 unit=hPa
